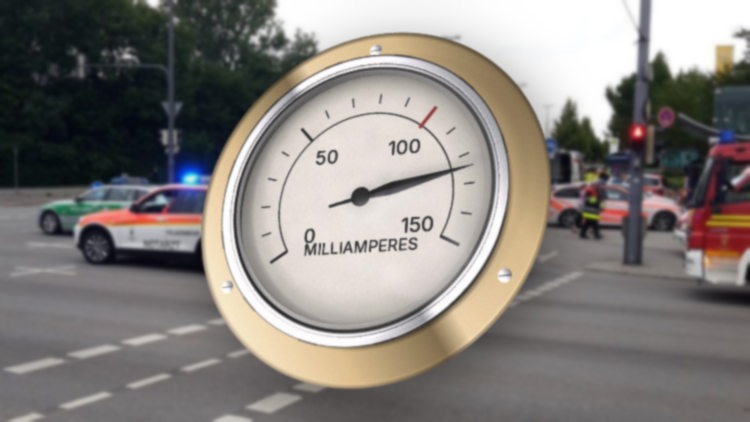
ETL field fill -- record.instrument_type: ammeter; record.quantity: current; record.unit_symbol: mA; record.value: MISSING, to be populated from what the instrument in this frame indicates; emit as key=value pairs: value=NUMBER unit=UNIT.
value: value=125 unit=mA
